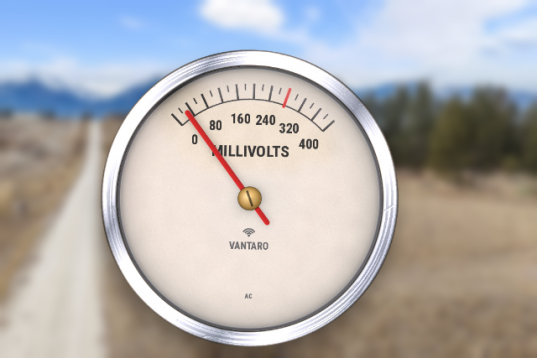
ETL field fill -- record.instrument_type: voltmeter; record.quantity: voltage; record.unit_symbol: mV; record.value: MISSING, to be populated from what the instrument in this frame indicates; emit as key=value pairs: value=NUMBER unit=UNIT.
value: value=30 unit=mV
